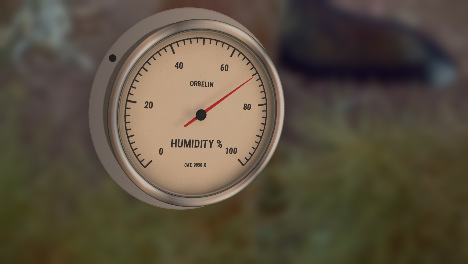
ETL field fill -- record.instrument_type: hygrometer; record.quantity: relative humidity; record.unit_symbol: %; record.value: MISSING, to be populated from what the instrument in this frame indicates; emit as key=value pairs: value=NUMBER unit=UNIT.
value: value=70 unit=%
